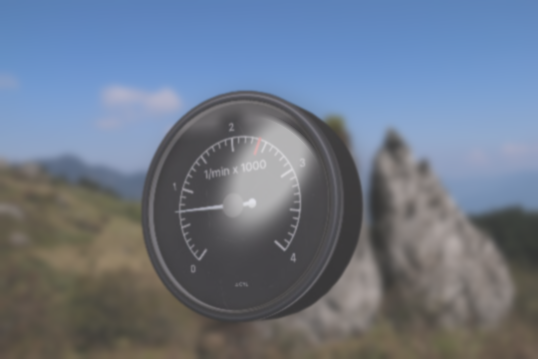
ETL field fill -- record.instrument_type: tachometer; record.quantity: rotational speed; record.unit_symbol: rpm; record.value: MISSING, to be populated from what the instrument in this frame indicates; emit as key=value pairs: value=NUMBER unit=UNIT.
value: value=700 unit=rpm
